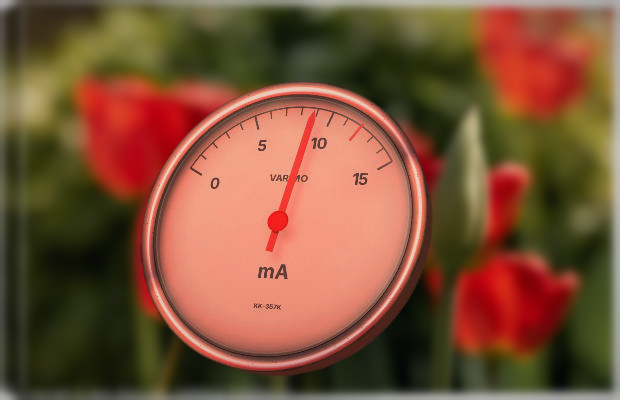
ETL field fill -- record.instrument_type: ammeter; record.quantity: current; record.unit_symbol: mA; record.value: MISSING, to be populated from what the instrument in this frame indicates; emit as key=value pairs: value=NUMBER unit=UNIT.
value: value=9 unit=mA
